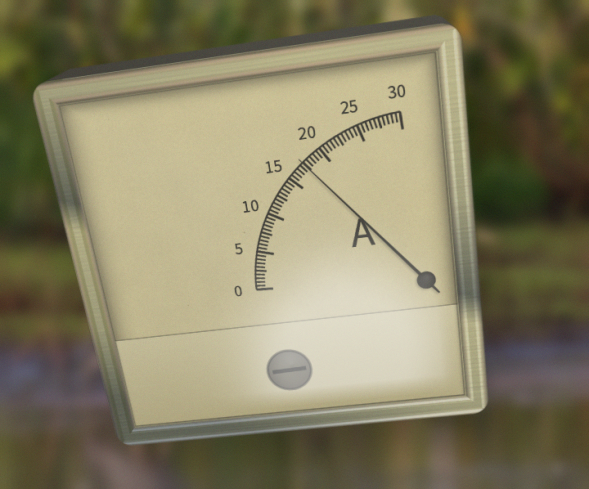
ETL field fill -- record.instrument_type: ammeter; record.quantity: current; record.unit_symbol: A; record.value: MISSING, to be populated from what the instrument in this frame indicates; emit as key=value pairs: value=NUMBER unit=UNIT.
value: value=17.5 unit=A
